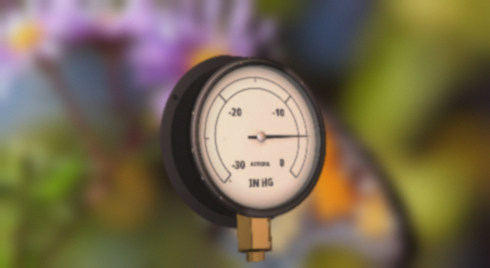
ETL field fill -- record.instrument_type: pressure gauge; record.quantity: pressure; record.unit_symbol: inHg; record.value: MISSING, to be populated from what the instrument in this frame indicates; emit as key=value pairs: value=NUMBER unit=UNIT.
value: value=-5 unit=inHg
